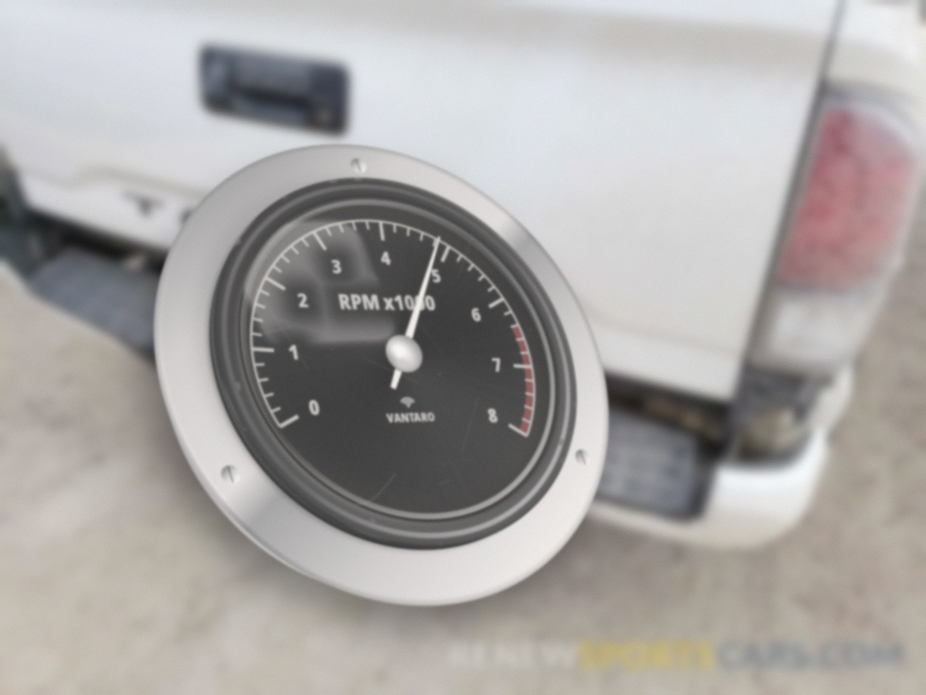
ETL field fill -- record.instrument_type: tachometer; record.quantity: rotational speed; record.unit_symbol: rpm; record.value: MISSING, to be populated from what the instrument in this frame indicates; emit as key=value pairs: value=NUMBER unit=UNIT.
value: value=4800 unit=rpm
